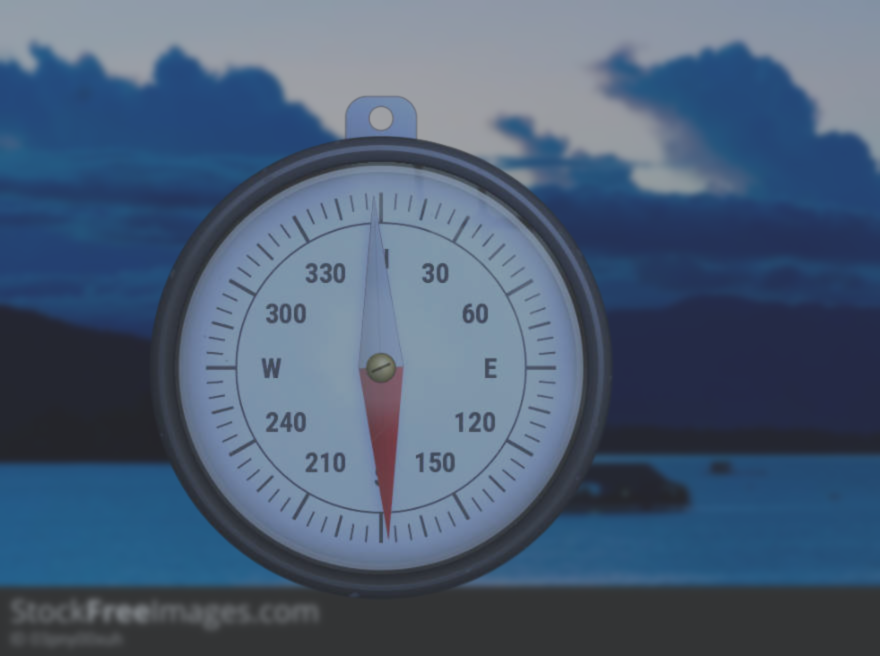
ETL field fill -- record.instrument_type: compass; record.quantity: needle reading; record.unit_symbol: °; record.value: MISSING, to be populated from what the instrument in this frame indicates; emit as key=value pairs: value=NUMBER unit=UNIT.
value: value=177.5 unit=°
